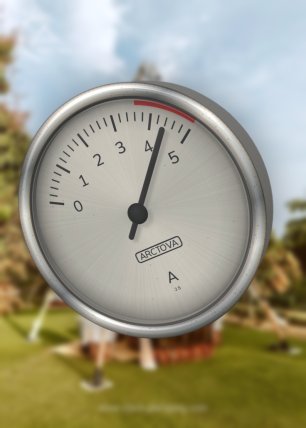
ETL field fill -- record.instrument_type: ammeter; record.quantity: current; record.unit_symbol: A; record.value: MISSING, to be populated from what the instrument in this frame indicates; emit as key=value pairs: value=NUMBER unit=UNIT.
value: value=4.4 unit=A
